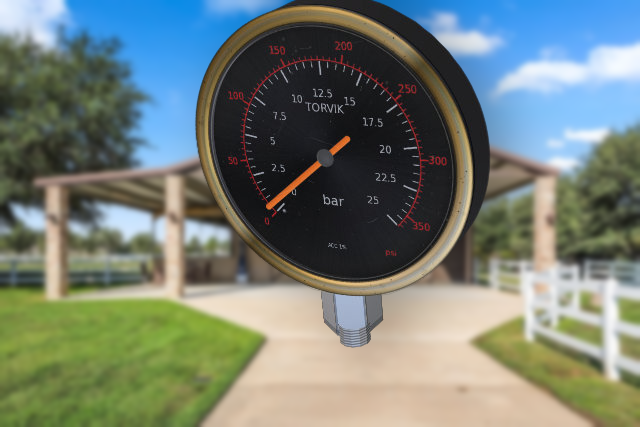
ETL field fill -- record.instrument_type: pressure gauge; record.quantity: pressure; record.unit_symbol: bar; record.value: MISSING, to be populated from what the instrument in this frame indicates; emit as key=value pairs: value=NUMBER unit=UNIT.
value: value=0.5 unit=bar
